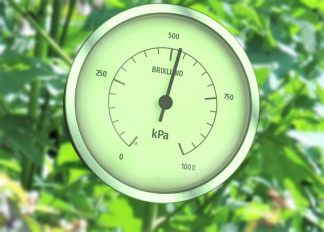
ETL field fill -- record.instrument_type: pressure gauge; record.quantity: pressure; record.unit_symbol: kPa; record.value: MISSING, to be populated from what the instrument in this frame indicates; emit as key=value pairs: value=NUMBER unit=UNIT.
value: value=525 unit=kPa
